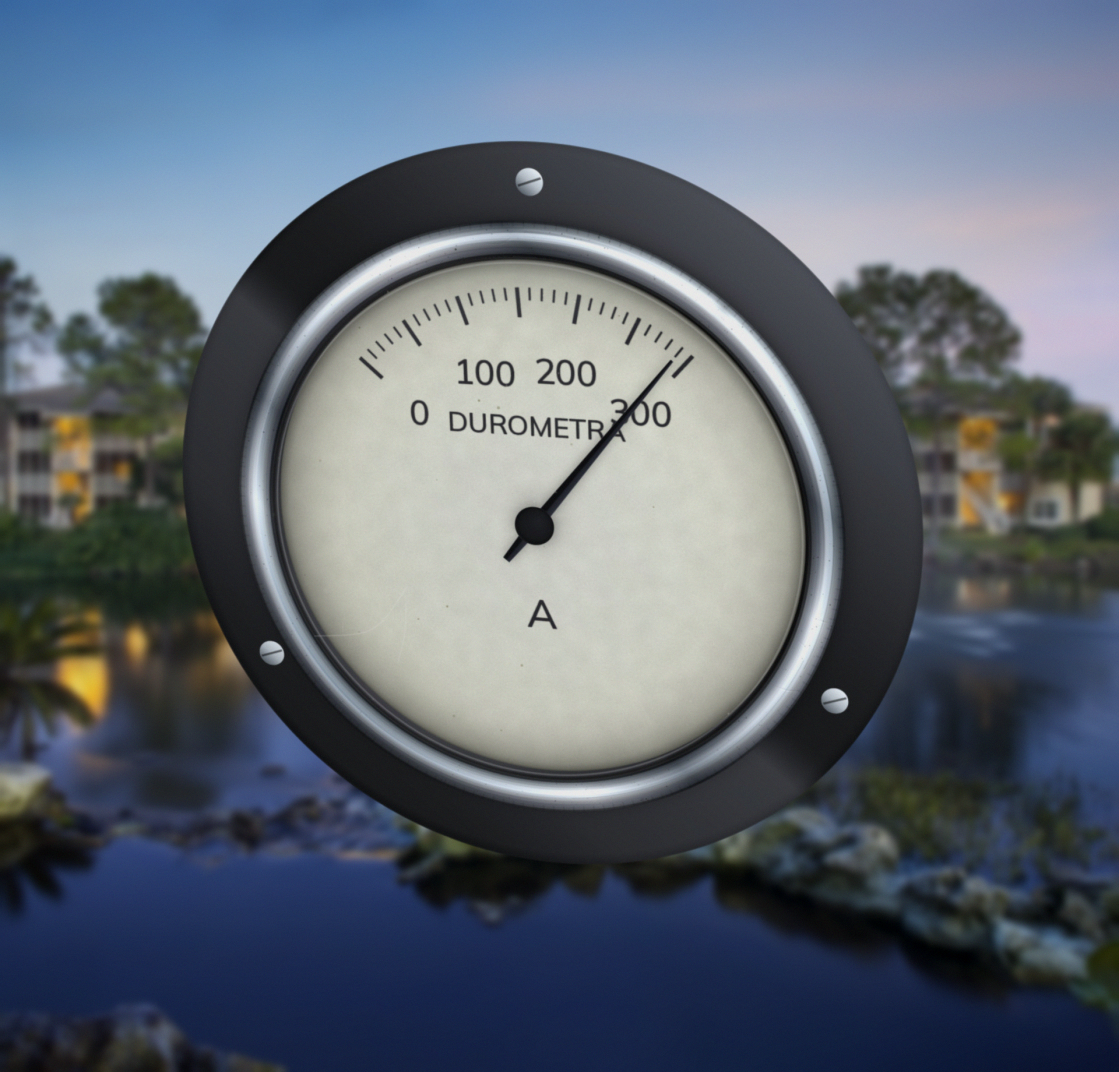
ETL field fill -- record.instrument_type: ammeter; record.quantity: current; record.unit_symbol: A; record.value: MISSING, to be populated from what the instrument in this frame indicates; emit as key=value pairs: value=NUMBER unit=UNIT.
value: value=290 unit=A
